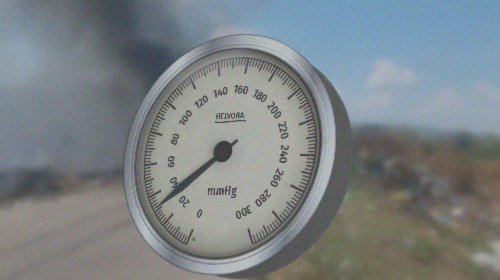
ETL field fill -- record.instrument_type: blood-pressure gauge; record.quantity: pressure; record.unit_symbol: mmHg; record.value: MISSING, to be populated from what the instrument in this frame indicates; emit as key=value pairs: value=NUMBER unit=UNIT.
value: value=30 unit=mmHg
